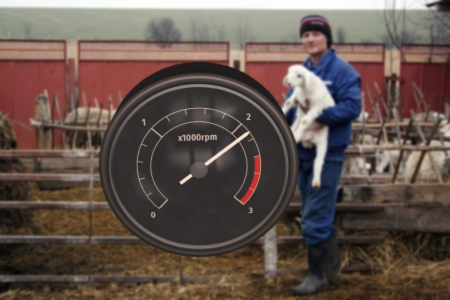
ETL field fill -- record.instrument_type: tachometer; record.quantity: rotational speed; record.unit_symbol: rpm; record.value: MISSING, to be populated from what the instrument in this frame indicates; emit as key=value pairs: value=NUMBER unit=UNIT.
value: value=2100 unit=rpm
